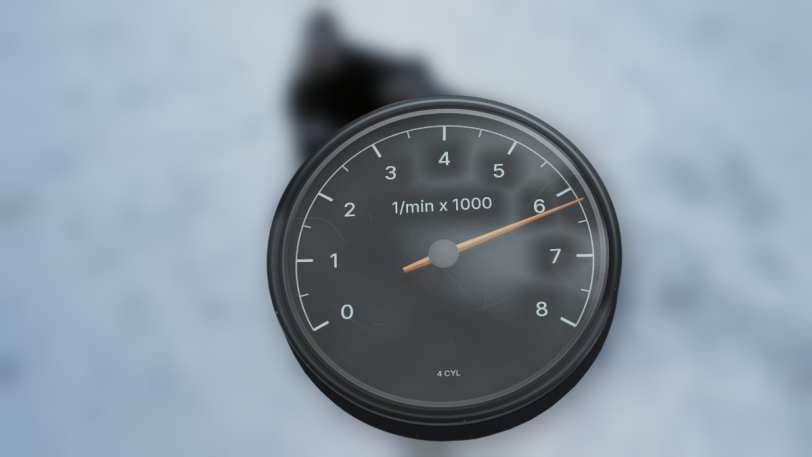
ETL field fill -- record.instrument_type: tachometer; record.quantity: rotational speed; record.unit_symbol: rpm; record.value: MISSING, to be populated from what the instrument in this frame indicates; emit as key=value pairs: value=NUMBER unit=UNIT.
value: value=6250 unit=rpm
